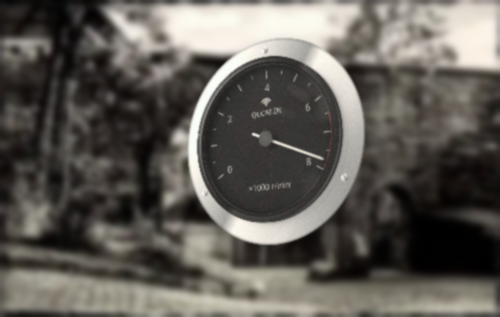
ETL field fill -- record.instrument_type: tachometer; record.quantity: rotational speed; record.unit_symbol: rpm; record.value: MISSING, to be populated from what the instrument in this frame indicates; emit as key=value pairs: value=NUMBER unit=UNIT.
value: value=7750 unit=rpm
